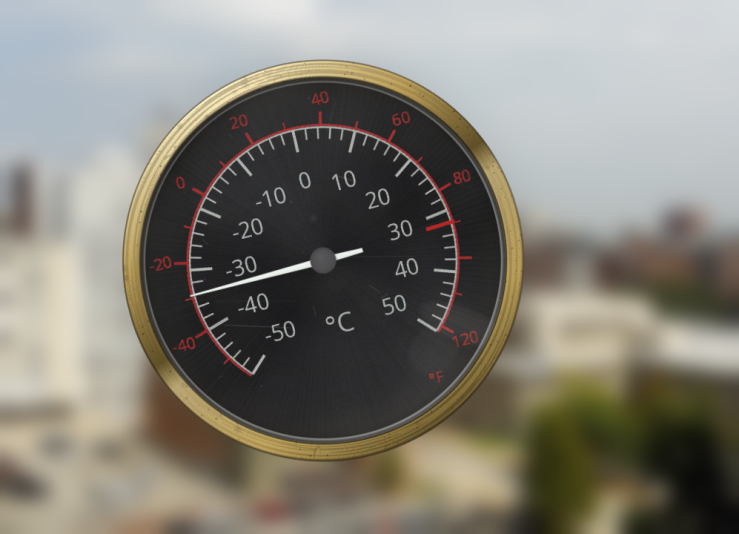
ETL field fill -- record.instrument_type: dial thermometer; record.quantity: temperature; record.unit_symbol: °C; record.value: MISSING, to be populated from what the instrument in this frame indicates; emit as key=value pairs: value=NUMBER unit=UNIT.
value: value=-34 unit=°C
